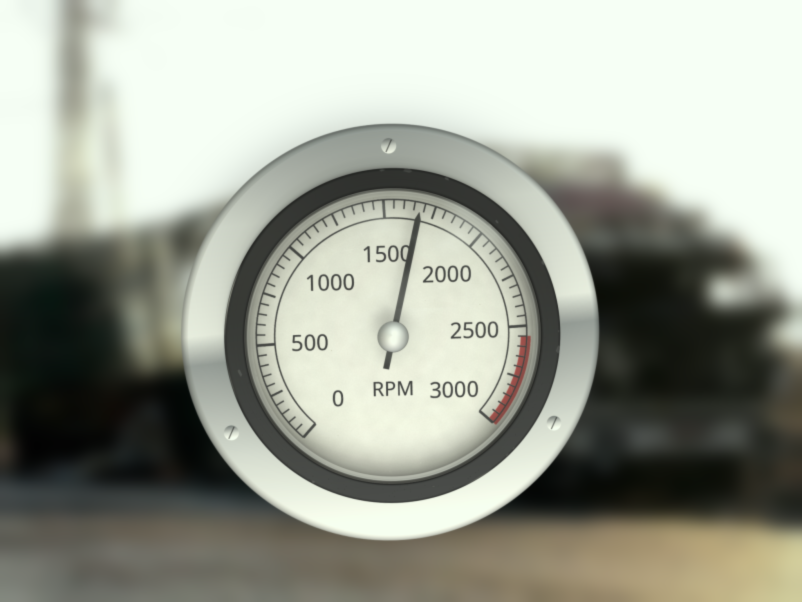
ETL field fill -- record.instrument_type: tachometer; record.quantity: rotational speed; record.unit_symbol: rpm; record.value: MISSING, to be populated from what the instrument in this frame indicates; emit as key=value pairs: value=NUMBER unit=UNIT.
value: value=1675 unit=rpm
